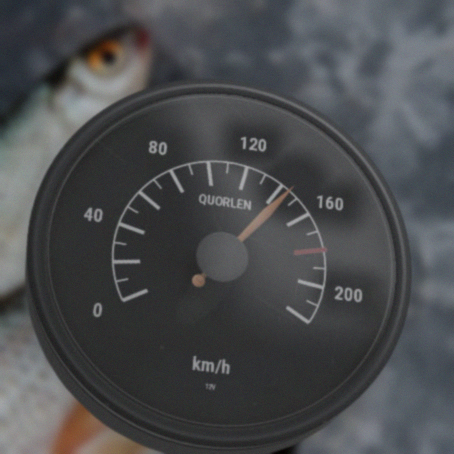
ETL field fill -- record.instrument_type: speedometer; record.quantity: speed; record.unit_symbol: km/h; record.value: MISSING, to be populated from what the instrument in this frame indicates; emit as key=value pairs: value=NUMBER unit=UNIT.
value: value=145 unit=km/h
